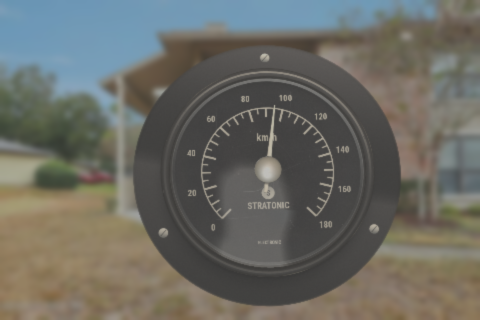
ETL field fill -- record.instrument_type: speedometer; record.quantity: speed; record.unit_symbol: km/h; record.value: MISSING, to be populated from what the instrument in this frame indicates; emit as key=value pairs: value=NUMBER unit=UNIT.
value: value=95 unit=km/h
